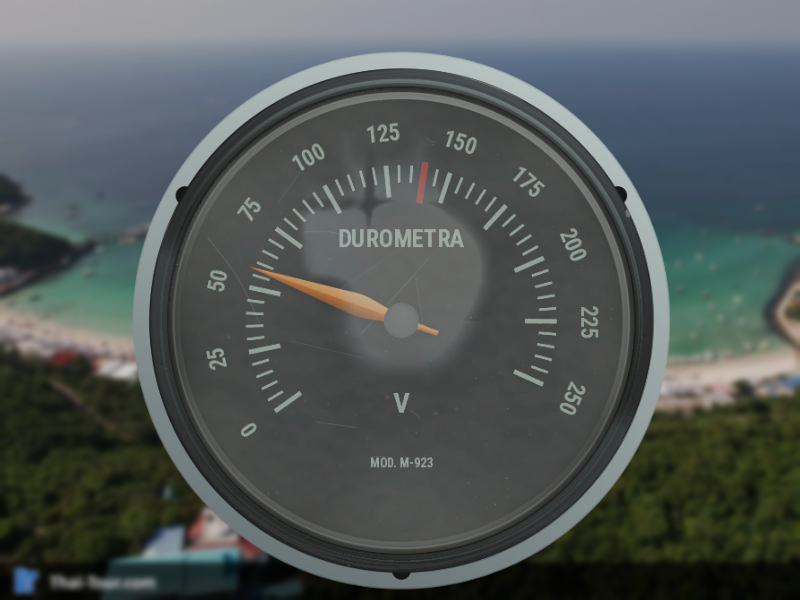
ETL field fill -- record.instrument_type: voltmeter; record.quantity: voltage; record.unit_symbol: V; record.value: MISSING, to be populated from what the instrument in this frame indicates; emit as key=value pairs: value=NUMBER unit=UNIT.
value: value=57.5 unit=V
